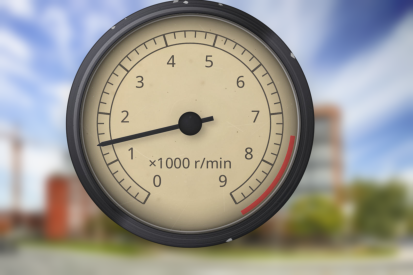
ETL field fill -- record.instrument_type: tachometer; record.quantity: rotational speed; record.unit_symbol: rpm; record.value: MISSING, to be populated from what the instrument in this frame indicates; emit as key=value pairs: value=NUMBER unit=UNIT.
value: value=1400 unit=rpm
